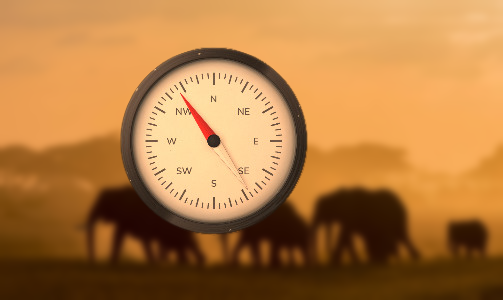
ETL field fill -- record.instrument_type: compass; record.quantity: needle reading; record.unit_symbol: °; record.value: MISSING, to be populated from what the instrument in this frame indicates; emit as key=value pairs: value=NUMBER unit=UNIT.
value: value=325 unit=°
